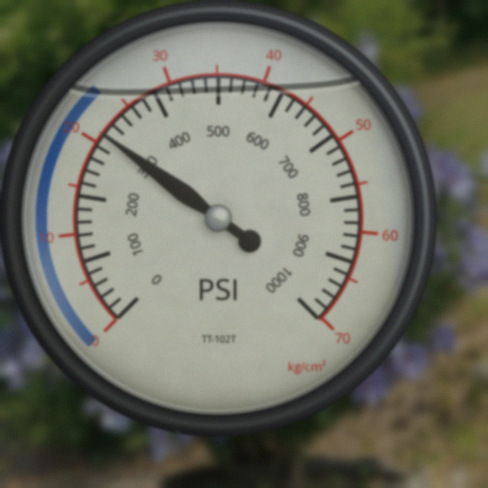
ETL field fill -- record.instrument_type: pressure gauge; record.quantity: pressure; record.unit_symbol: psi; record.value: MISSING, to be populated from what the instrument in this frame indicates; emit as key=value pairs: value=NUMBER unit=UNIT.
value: value=300 unit=psi
